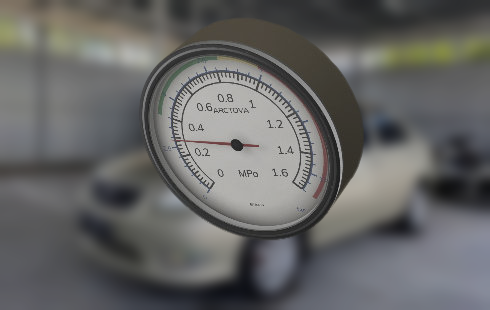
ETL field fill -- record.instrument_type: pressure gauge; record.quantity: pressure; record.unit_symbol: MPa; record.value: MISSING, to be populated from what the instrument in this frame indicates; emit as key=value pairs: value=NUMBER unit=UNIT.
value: value=0.3 unit=MPa
